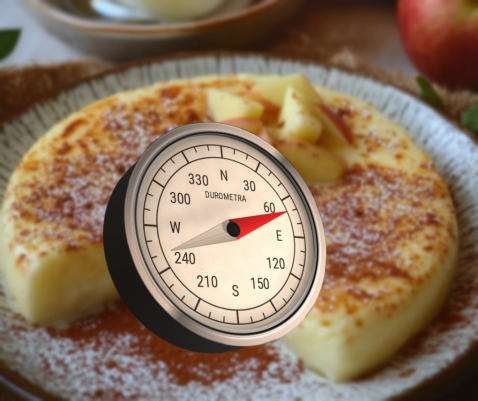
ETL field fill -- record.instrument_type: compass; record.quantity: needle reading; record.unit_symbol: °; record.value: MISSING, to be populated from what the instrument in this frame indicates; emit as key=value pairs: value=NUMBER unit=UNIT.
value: value=70 unit=°
